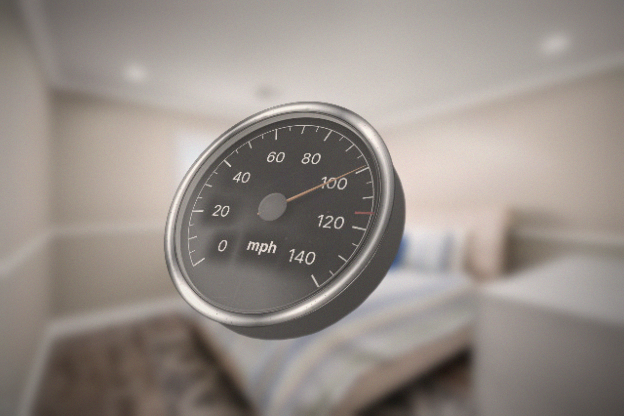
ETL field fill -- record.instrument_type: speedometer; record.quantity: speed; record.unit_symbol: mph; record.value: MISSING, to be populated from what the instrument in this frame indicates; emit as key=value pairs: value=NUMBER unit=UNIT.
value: value=100 unit=mph
